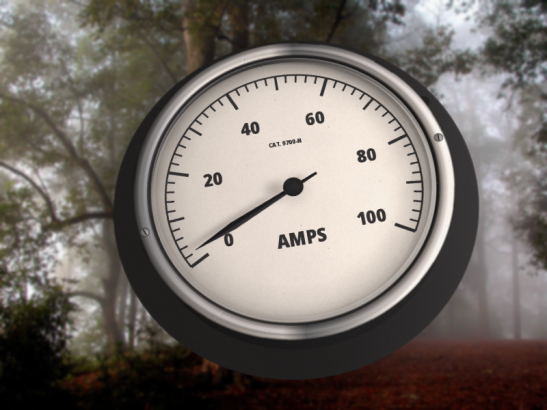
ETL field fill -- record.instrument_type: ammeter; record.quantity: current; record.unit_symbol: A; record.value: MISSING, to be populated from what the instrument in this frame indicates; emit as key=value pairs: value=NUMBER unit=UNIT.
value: value=2 unit=A
